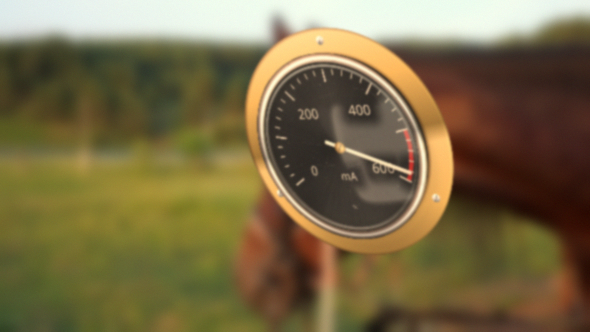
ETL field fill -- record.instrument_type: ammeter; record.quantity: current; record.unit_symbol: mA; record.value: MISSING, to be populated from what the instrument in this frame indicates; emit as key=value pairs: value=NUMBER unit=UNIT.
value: value=580 unit=mA
